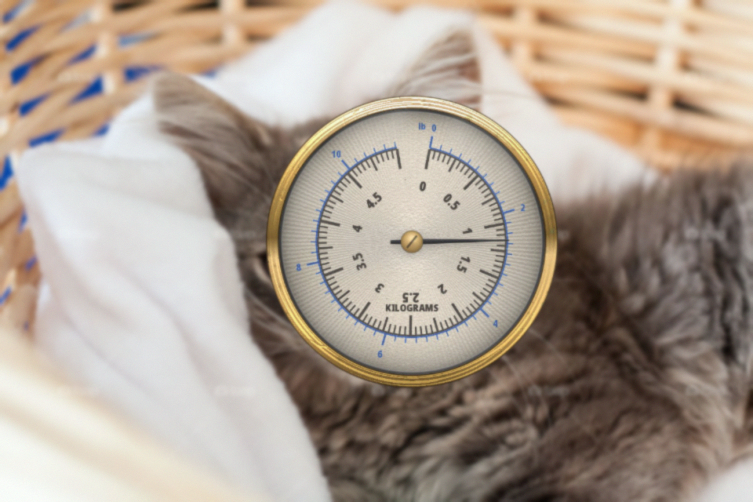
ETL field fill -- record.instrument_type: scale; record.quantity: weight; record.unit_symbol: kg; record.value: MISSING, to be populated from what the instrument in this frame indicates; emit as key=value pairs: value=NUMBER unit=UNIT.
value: value=1.15 unit=kg
